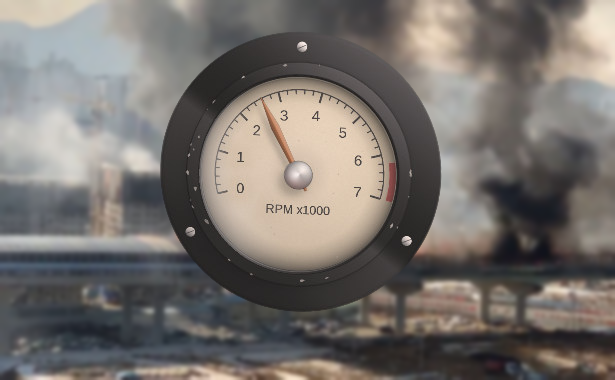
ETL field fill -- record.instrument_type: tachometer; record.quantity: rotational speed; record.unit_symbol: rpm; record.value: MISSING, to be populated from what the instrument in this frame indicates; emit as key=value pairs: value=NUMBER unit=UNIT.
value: value=2600 unit=rpm
